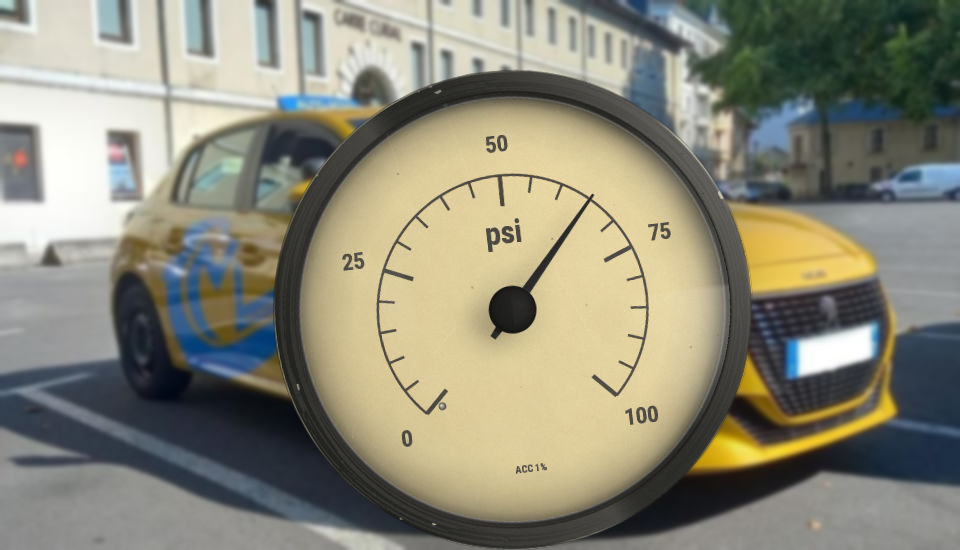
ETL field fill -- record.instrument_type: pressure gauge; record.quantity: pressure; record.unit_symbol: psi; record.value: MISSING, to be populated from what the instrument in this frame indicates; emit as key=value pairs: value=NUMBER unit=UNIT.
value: value=65 unit=psi
